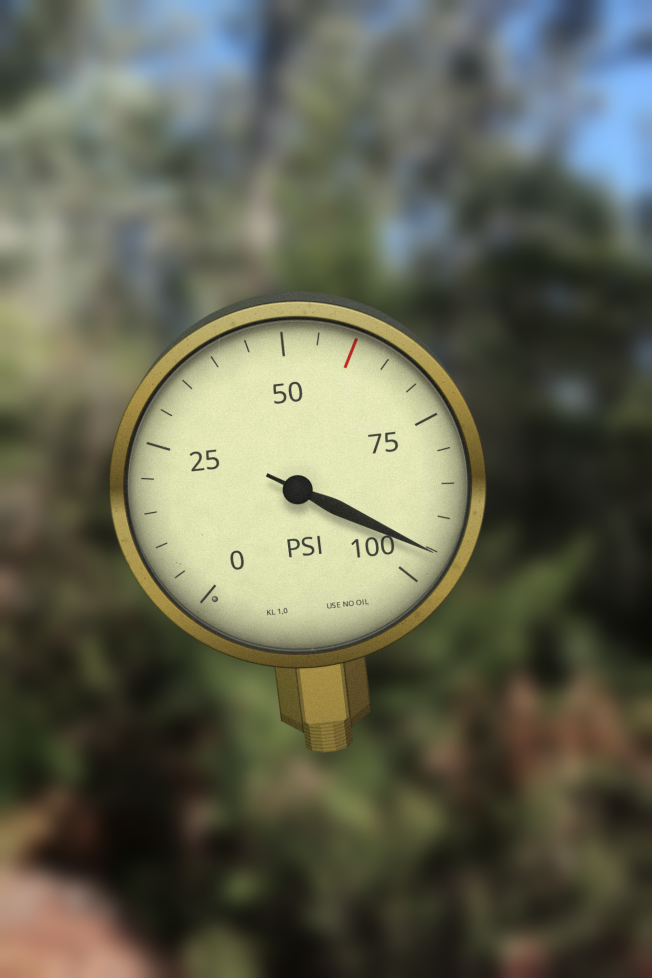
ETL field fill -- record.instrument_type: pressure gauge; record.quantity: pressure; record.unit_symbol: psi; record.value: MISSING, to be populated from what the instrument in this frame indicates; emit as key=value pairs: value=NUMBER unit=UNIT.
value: value=95 unit=psi
